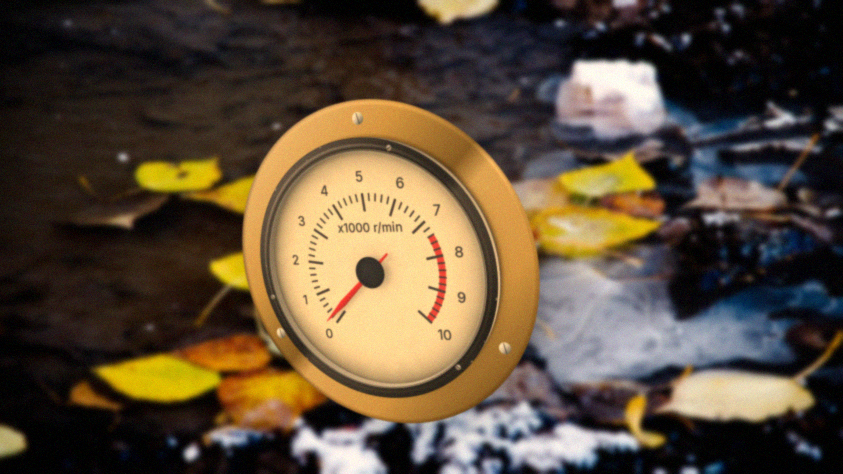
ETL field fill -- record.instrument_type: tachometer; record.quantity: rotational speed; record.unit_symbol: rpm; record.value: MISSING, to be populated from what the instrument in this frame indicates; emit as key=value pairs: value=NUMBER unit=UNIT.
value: value=200 unit=rpm
